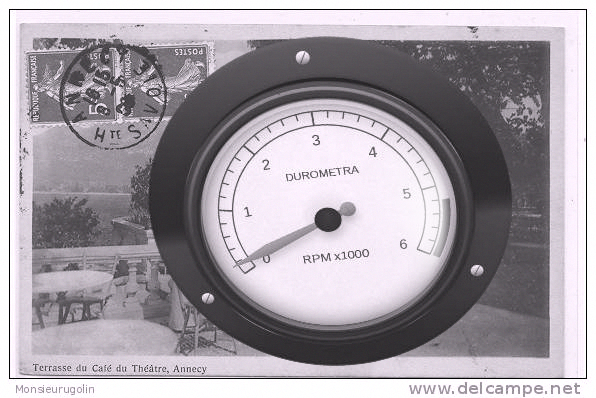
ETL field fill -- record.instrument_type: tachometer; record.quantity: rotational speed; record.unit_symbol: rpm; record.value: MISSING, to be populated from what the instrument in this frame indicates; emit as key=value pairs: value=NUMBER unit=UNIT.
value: value=200 unit=rpm
